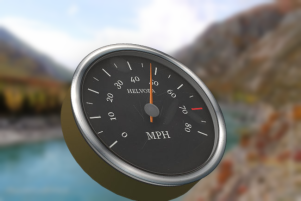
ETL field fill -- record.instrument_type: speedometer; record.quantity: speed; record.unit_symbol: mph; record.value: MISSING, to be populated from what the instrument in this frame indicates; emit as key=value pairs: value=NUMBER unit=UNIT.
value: value=47.5 unit=mph
